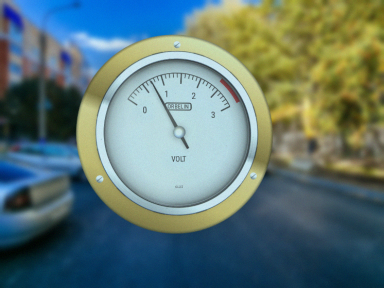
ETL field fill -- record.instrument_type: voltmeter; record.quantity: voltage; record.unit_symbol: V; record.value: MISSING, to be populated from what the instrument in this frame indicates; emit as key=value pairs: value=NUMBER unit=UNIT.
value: value=0.7 unit=V
